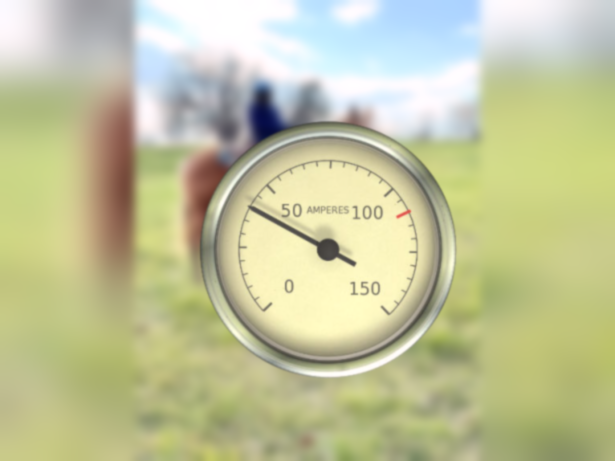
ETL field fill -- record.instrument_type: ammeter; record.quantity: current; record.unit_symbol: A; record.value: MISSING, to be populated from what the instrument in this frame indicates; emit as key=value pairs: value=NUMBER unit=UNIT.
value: value=40 unit=A
